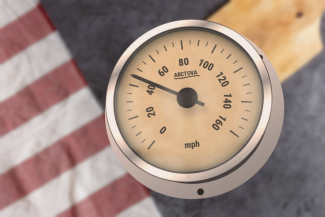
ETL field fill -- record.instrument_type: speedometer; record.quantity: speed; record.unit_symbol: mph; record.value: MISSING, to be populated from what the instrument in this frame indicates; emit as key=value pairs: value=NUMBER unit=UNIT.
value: value=45 unit=mph
